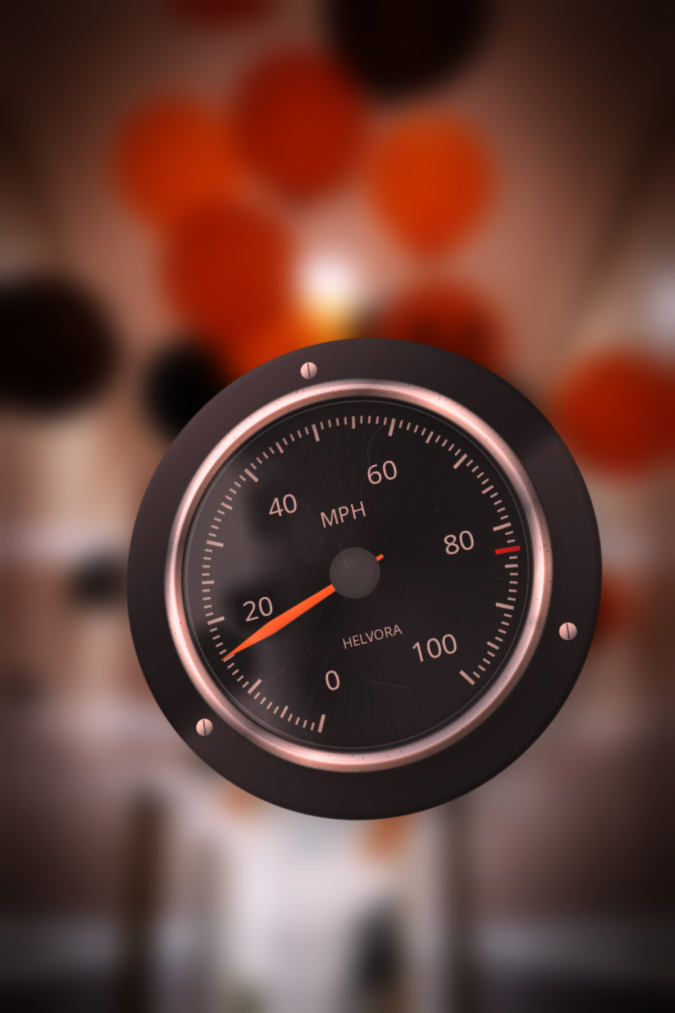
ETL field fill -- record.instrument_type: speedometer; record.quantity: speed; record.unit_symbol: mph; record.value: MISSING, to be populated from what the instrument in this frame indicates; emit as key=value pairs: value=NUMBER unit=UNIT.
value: value=15 unit=mph
